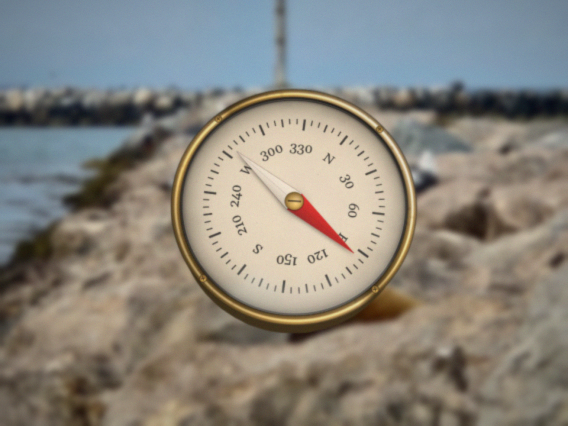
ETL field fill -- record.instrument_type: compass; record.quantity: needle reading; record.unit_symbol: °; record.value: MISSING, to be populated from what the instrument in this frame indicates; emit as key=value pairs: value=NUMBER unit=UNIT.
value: value=95 unit=°
